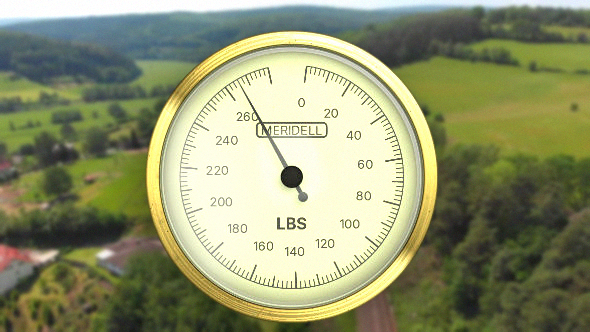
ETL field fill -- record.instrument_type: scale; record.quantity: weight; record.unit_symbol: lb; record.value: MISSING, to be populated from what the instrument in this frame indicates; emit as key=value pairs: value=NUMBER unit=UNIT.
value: value=266 unit=lb
